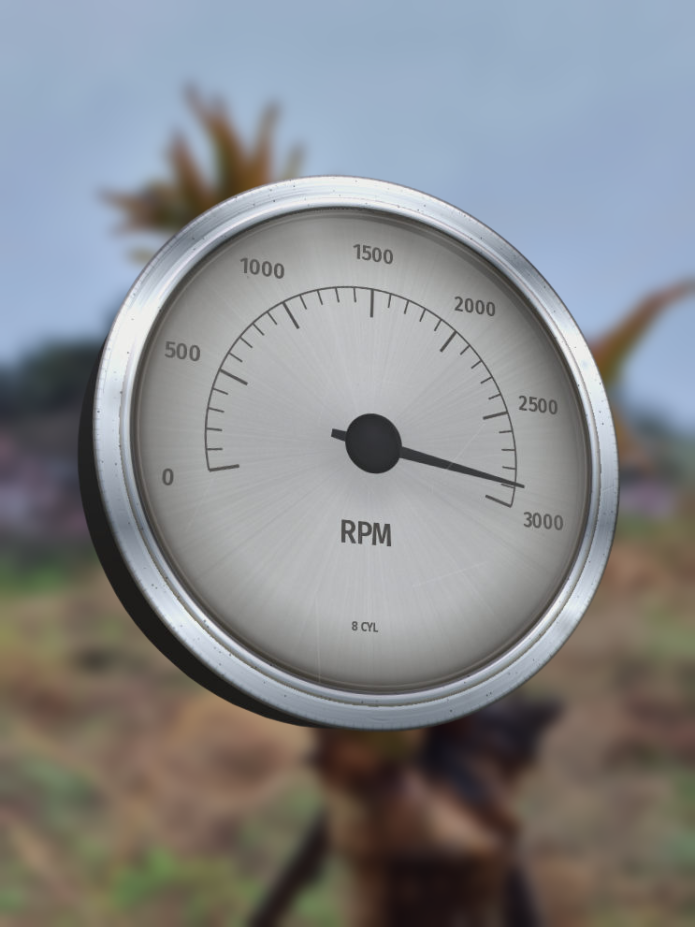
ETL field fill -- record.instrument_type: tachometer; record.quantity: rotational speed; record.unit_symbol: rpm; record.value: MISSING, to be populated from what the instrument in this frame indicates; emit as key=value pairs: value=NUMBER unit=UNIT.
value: value=2900 unit=rpm
